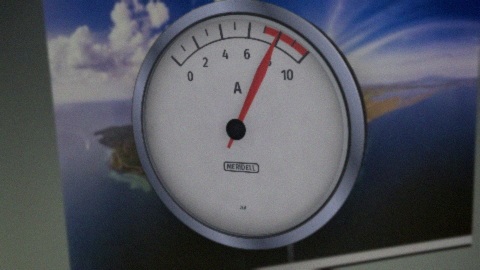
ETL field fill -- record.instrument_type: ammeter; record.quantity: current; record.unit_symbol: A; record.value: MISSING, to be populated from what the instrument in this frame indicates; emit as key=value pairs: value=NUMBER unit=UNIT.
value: value=8 unit=A
